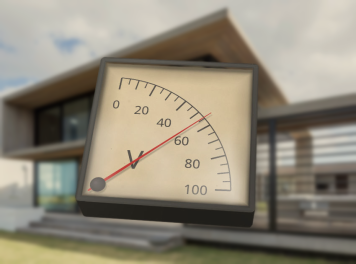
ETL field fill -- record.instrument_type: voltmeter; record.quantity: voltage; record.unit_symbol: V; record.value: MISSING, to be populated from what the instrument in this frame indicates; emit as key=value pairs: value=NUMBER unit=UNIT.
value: value=55 unit=V
